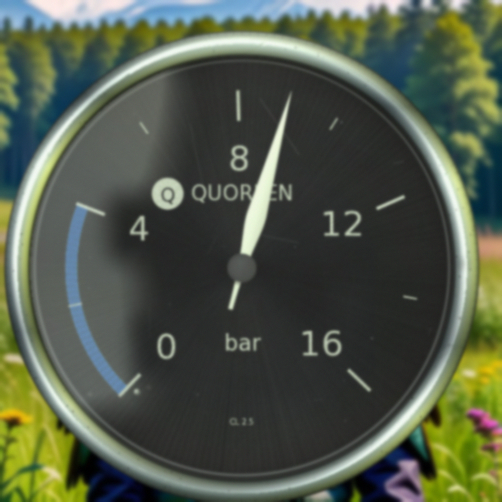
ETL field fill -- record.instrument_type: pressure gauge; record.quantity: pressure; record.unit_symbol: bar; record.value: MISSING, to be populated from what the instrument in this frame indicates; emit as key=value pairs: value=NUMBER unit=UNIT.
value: value=9 unit=bar
